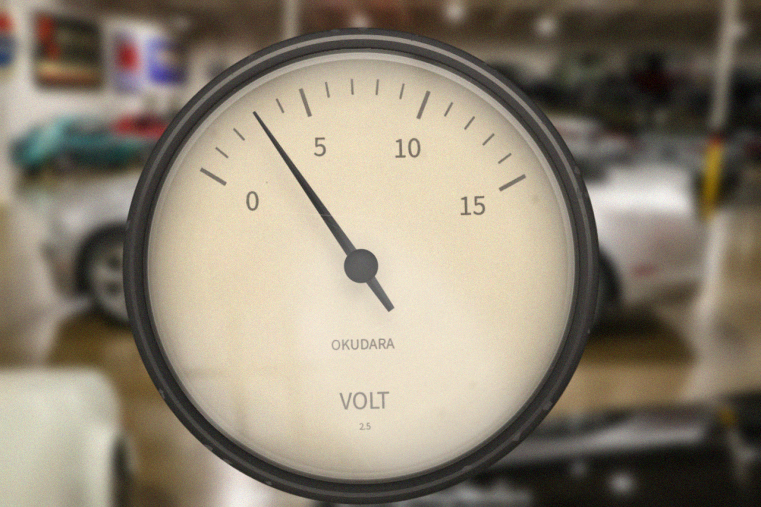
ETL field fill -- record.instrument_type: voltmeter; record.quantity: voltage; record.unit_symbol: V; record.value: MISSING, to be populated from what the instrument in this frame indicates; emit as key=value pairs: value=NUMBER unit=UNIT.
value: value=3 unit=V
